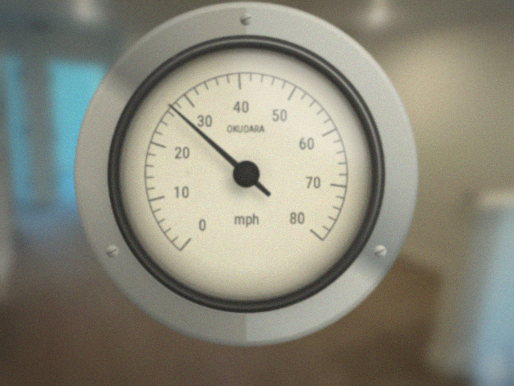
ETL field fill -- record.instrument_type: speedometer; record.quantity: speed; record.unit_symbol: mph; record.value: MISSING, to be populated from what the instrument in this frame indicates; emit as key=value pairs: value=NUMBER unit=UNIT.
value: value=27 unit=mph
